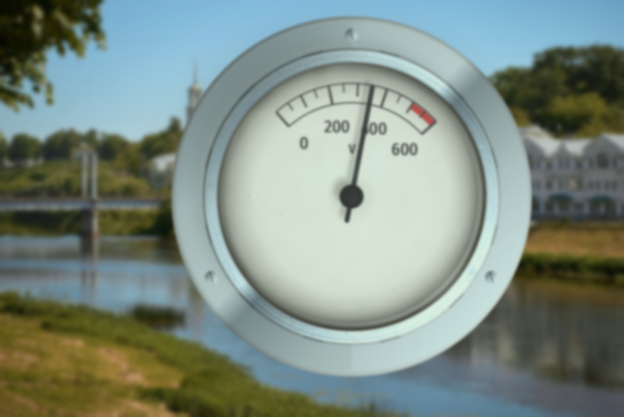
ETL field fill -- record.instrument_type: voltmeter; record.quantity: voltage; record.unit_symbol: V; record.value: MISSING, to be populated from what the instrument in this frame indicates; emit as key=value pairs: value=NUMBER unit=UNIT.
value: value=350 unit=V
